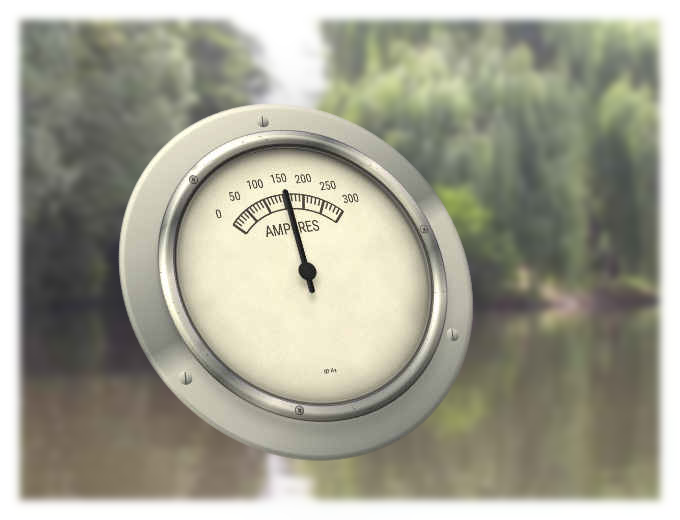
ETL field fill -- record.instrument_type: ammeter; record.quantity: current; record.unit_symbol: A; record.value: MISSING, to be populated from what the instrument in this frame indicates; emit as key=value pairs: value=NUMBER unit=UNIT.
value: value=150 unit=A
